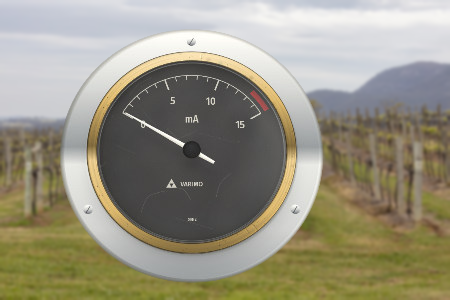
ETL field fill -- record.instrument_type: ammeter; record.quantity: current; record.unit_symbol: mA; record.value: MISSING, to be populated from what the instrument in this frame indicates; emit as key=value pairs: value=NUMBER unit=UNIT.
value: value=0 unit=mA
